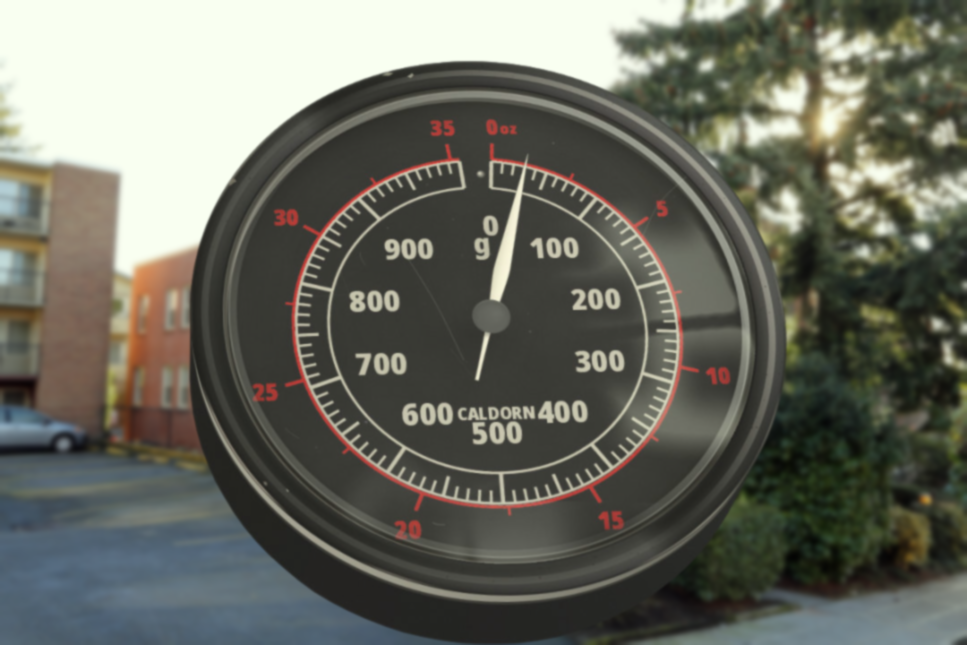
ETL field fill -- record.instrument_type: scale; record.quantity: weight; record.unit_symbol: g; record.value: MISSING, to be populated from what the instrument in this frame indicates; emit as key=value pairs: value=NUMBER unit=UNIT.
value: value=30 unit=g
